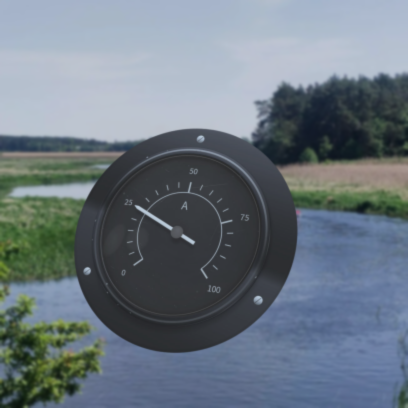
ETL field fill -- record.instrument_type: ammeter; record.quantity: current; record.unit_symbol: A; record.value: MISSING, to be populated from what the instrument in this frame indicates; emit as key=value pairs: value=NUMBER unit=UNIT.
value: value=25 unit=A
